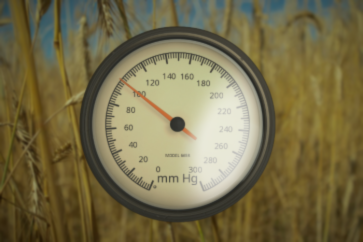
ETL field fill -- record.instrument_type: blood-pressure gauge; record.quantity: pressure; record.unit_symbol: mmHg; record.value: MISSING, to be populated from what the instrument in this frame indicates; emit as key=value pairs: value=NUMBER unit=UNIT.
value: value=100 unit=mmHg
